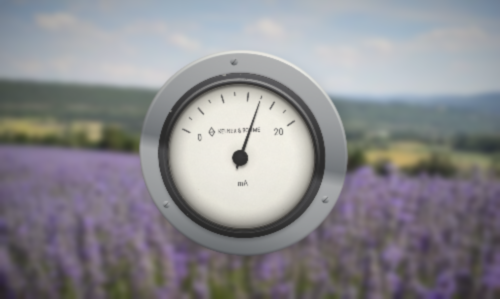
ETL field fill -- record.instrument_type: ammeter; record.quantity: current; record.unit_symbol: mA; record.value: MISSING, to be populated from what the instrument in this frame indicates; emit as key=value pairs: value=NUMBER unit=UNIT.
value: value=14 unit=mA
